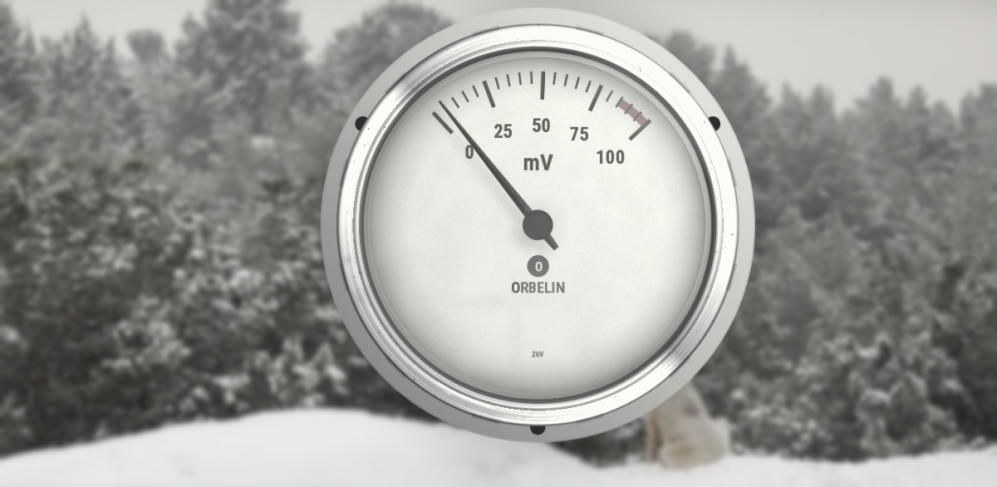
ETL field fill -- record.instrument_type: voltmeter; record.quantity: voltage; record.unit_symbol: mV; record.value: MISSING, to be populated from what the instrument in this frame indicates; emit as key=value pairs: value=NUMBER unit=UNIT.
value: value=5 unit=mV
